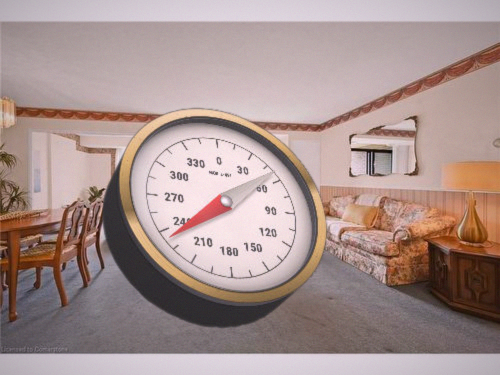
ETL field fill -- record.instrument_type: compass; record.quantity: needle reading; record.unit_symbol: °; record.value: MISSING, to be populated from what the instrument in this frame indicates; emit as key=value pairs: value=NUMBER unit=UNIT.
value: value=232.5 unit=°
